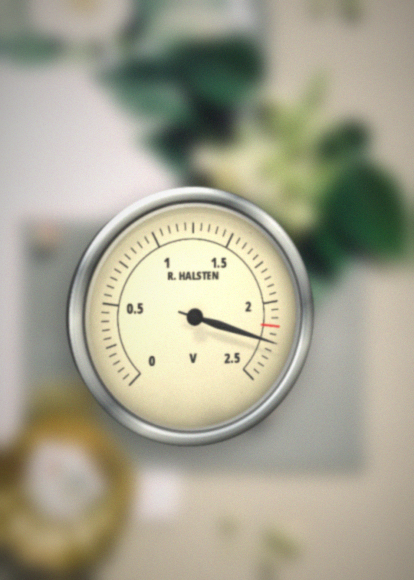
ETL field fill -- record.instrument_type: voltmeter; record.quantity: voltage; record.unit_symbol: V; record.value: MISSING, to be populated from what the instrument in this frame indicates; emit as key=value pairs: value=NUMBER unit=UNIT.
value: value=2.25 unit=V
